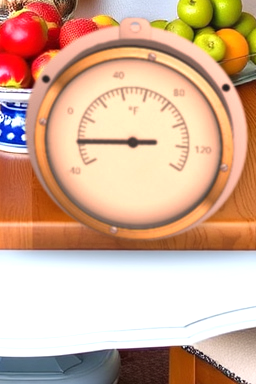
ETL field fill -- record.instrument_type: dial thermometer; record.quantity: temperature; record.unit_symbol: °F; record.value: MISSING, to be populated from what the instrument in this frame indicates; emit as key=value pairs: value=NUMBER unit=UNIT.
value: value=-20 unit=°F
